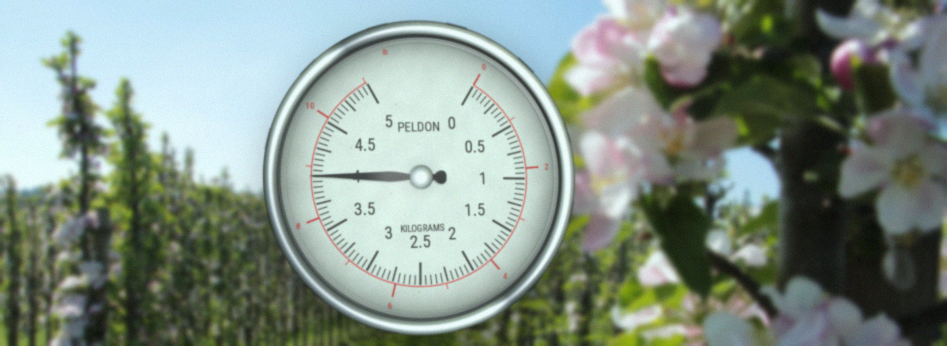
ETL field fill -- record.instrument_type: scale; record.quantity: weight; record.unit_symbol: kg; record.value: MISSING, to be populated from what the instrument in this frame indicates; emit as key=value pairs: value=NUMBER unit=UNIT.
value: value=4 unit=kg
